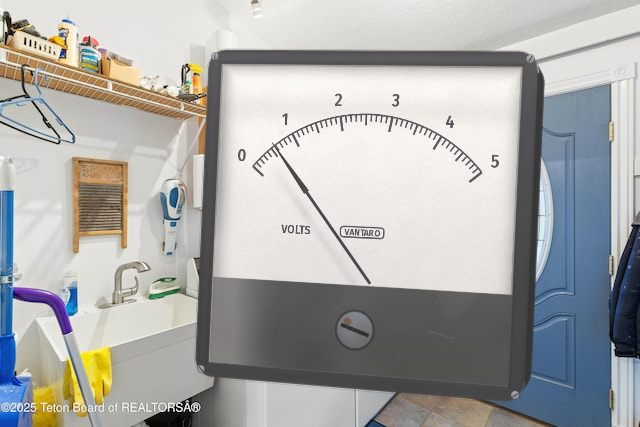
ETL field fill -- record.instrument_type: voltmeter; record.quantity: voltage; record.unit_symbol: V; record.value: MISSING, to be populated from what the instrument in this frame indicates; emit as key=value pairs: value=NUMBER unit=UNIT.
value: value=0.6 unit=V
